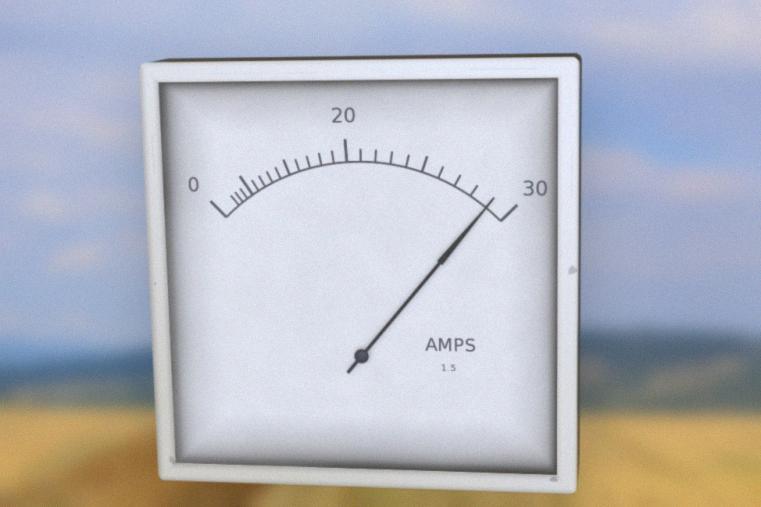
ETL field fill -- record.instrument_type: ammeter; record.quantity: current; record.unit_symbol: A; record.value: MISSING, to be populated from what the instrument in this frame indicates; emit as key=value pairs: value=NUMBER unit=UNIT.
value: value=29 unit=A
